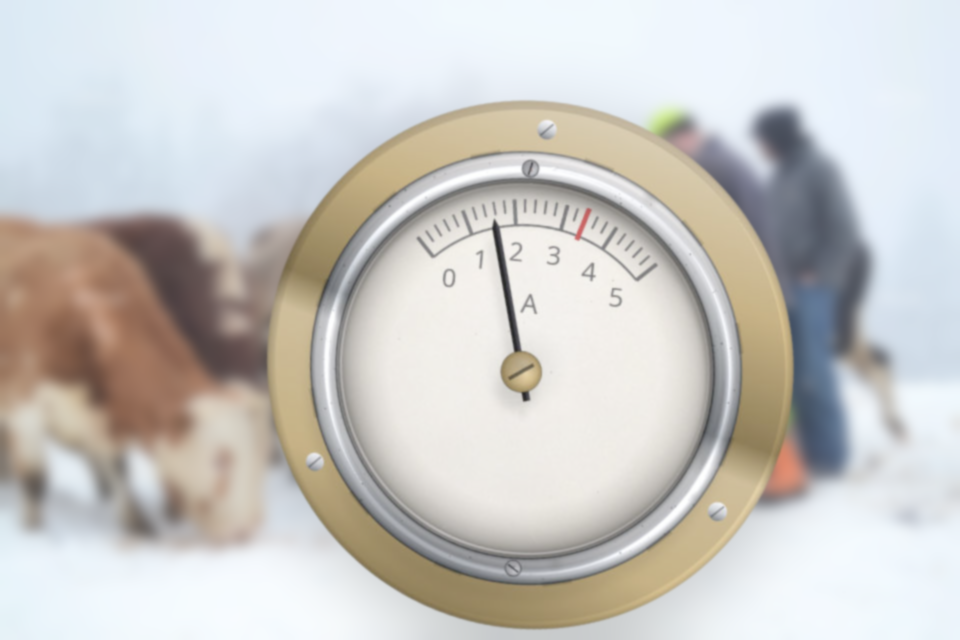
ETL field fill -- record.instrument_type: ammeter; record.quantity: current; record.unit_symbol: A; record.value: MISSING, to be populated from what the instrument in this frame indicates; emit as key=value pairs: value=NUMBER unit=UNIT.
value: value=1.6 unit=A
